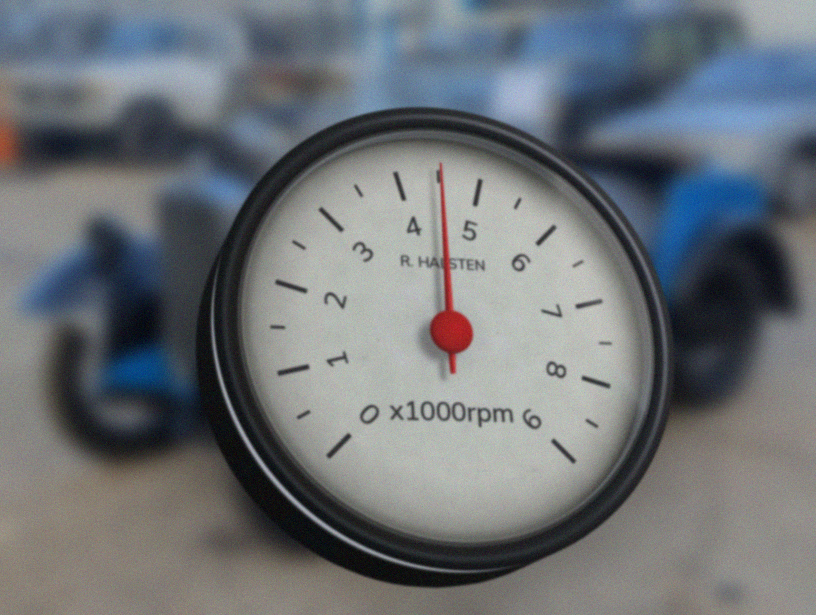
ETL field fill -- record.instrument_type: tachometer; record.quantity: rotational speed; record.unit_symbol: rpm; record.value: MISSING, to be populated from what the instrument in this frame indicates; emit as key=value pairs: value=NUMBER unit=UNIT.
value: value=4500 unit=rpm
